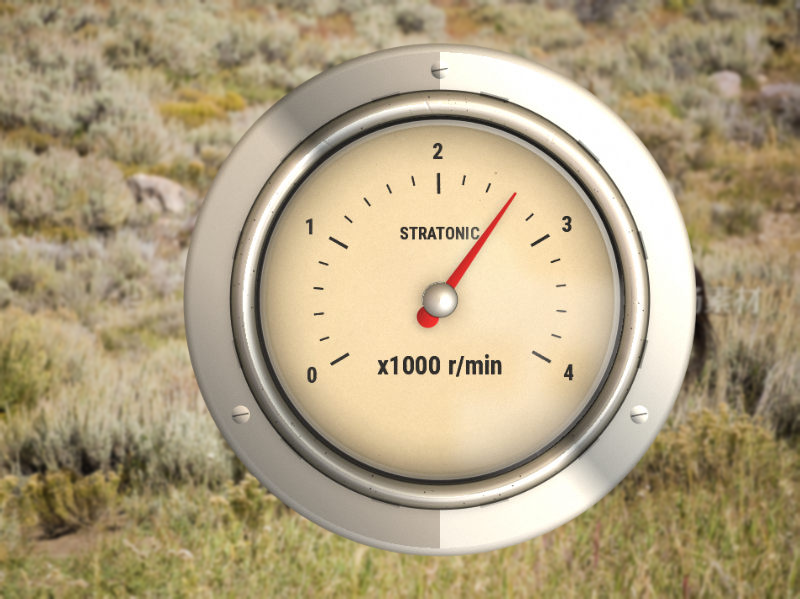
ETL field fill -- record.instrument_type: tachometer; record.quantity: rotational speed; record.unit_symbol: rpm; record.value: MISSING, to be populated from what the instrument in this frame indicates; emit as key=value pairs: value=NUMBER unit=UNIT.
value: value=2600 unit=rpm
